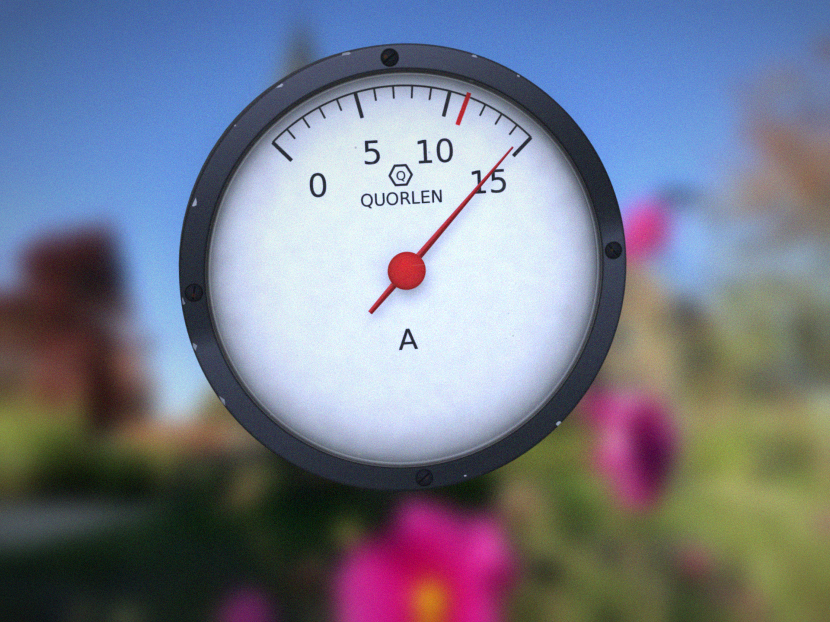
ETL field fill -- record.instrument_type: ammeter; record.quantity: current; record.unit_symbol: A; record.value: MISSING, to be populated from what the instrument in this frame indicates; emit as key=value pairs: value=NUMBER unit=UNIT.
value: value=14.5 unit=A
